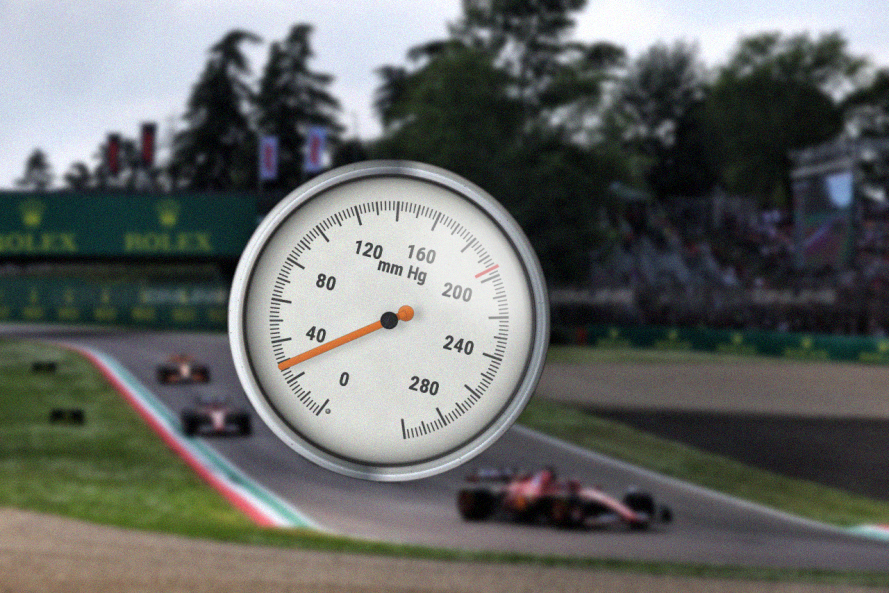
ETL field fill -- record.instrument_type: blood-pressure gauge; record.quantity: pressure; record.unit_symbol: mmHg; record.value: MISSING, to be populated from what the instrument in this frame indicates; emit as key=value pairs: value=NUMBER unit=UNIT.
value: value=28 unit=mmHg
